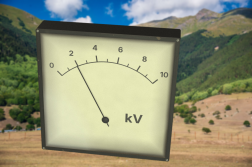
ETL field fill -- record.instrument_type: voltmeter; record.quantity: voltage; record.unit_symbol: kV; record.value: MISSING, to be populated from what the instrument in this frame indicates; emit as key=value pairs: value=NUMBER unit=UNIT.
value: value=2 unit=kV
